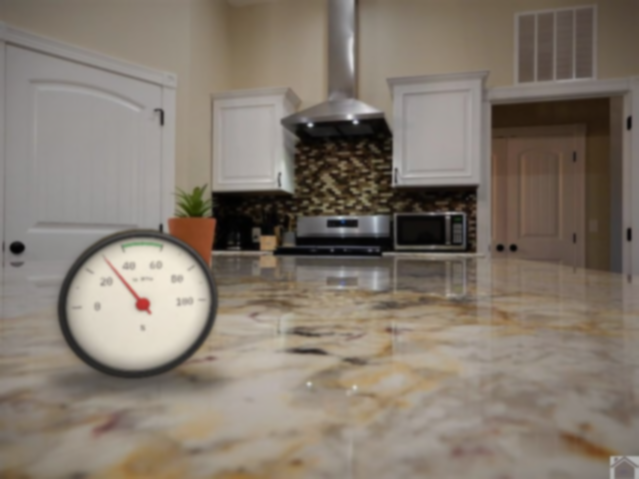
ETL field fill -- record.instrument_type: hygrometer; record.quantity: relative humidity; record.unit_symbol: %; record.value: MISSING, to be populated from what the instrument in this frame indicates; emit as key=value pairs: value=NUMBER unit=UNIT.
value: value=30 unit=%
